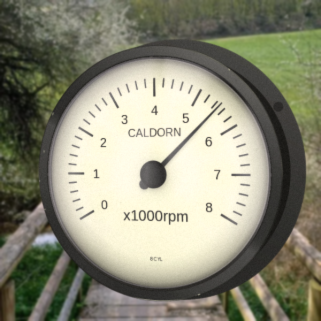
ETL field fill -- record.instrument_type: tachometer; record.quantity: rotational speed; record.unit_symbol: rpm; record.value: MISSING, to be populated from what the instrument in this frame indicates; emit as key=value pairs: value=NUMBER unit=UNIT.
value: value=5500 unit=rpm
